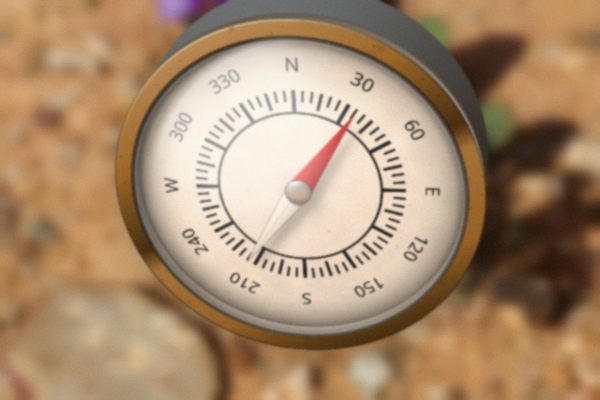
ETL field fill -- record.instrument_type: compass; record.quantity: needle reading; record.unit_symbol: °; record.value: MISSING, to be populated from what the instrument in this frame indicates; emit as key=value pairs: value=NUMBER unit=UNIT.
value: value=35 unit=°
